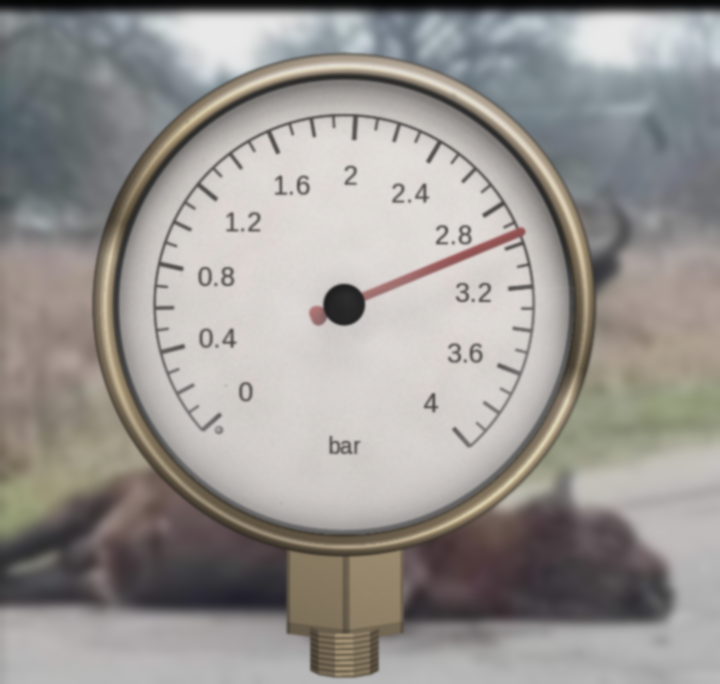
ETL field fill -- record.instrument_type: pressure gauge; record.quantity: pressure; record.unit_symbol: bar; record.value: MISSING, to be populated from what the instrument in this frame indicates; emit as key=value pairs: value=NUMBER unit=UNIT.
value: value=2.95 unit=bar
